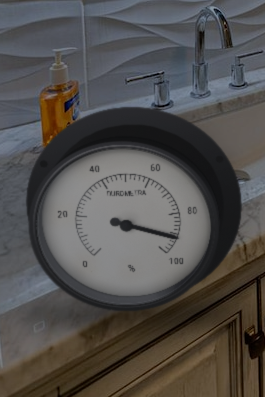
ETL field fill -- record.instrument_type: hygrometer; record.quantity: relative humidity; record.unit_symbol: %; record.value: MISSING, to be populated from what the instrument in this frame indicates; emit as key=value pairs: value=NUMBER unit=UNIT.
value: value=90 unit=%
